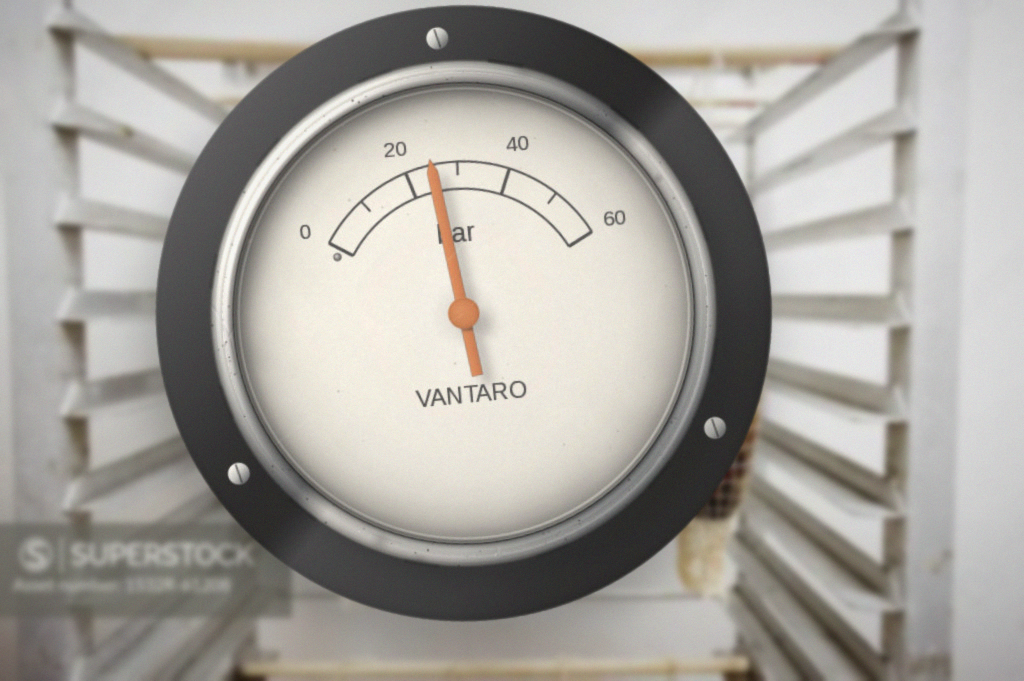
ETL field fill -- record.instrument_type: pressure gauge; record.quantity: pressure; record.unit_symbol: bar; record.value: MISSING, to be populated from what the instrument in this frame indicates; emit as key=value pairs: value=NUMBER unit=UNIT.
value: value=25 unit=bar
